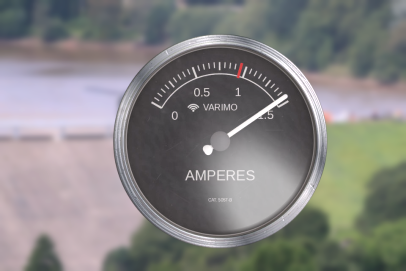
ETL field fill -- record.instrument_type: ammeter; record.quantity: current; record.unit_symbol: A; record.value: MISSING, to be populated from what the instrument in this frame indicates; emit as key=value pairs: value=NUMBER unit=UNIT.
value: value=1.45 unit=A
